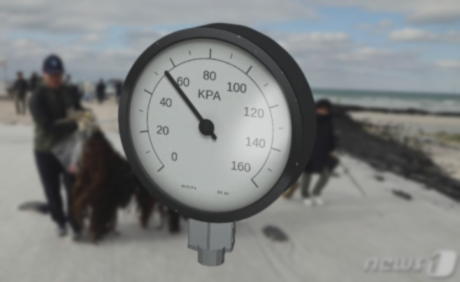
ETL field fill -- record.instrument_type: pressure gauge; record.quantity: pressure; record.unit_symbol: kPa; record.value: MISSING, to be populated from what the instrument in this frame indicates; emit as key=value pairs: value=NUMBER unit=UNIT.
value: value=55 unit=kPa
